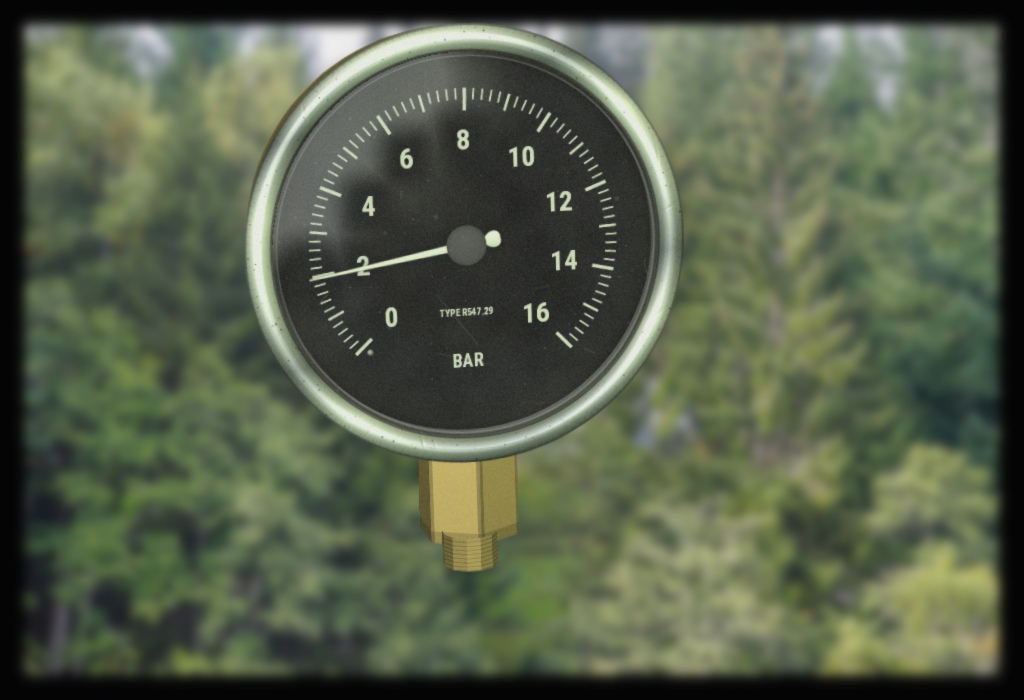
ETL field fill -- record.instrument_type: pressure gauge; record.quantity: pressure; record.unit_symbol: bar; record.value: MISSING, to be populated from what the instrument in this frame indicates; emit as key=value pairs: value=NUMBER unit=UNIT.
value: value=2 unit=bar
